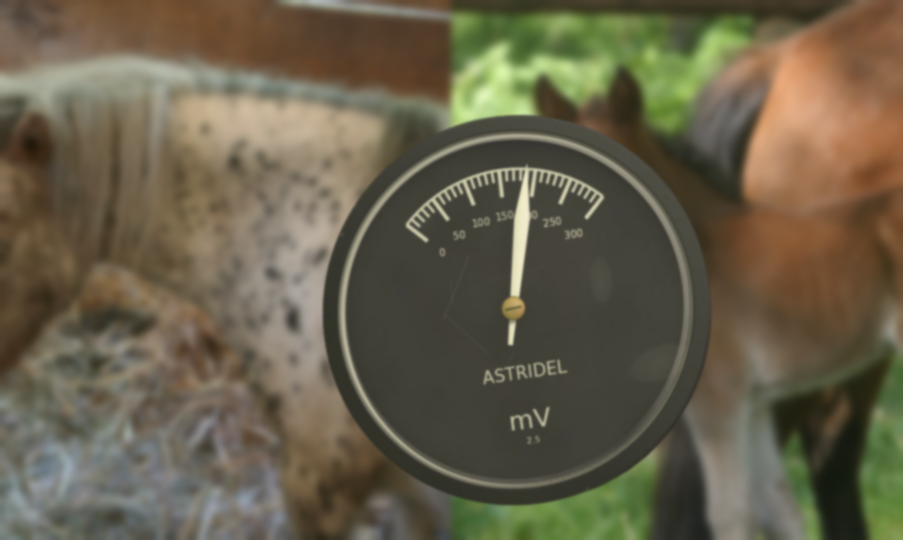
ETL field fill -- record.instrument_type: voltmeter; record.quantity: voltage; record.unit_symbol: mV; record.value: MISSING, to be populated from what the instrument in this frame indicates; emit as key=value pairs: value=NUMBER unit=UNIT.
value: value=190 unit=mV
